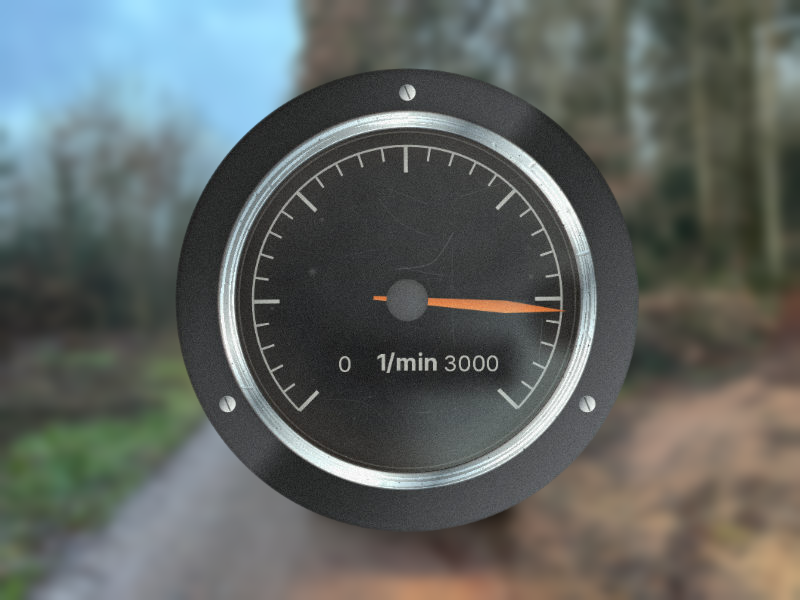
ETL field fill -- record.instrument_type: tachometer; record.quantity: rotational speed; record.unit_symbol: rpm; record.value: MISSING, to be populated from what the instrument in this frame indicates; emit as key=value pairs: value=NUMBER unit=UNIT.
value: value=2550 unit=rpm
